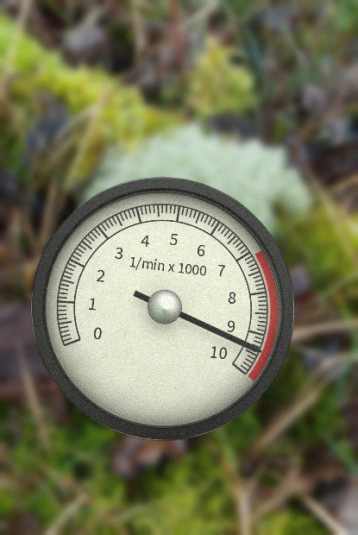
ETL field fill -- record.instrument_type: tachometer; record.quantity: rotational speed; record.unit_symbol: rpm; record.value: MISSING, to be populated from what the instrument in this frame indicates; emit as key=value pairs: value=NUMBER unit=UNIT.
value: value=9400 unit=rpm
